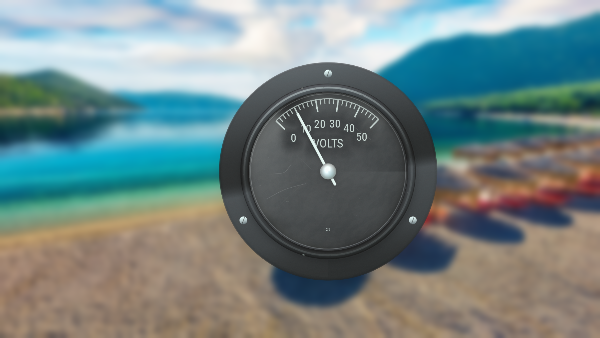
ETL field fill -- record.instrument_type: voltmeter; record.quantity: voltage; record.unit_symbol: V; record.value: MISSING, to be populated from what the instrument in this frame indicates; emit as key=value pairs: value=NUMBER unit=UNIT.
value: value=10 unit=V
